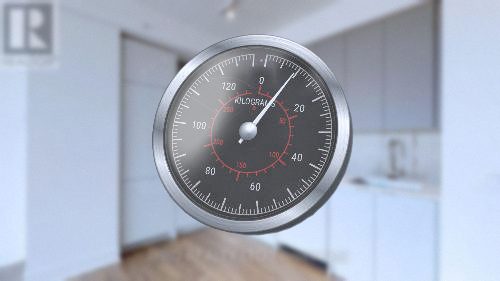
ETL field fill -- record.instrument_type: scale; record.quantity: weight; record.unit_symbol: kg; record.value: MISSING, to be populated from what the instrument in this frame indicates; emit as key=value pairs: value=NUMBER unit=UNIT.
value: value=10 unit=kg
